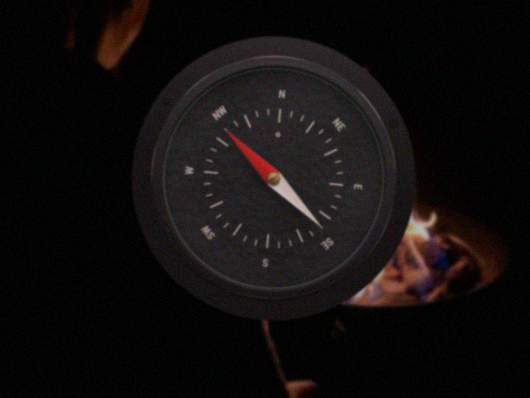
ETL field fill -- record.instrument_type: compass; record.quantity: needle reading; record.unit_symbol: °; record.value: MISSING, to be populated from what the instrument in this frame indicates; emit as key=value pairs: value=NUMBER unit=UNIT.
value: value=310 unit=°
